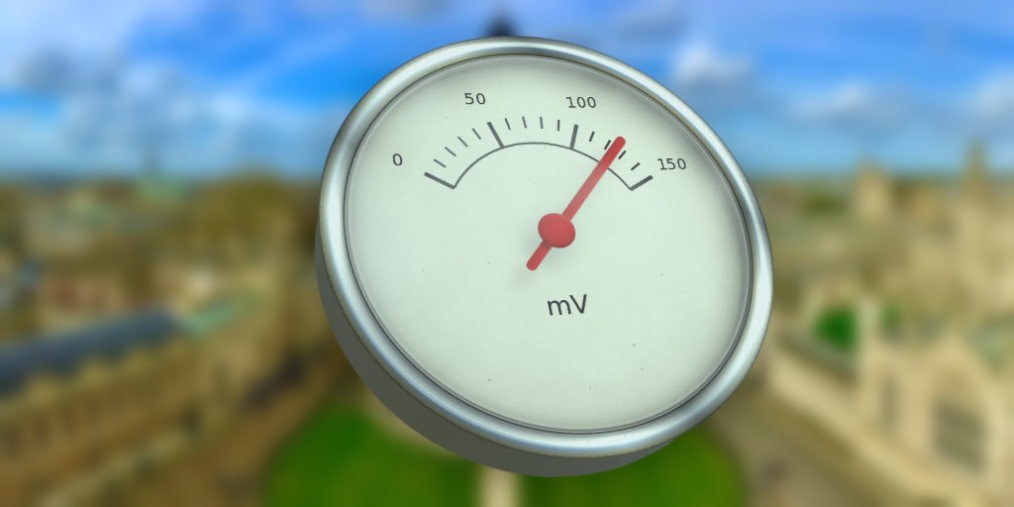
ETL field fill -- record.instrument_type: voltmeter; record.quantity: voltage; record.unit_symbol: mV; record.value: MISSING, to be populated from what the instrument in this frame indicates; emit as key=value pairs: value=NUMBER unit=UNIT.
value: value=125 unit=mV
